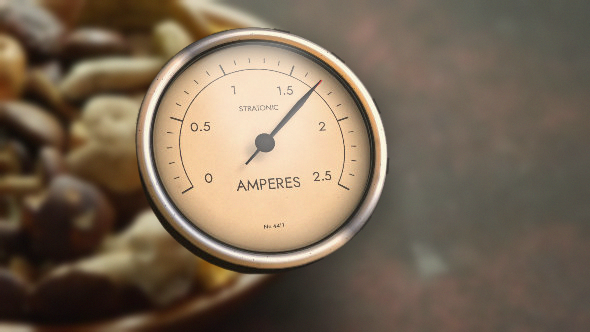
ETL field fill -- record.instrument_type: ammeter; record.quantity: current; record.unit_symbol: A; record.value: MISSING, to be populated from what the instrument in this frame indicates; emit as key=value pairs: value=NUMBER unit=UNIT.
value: value=1.7 unit=A
